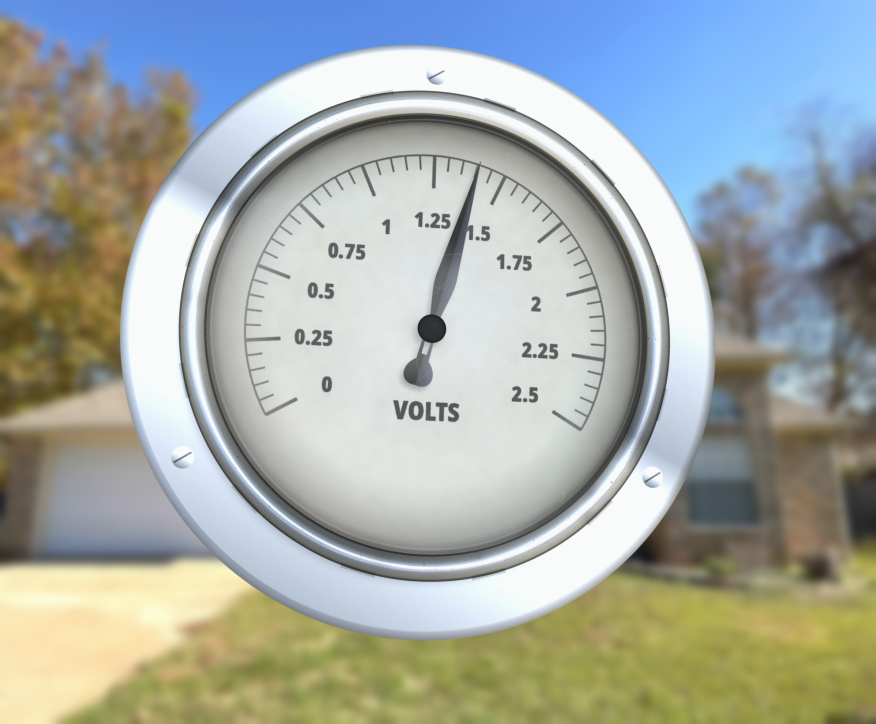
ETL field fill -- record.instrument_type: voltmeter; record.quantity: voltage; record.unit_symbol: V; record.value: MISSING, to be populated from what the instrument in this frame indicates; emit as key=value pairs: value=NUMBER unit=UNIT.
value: value=1.4 unit=V
